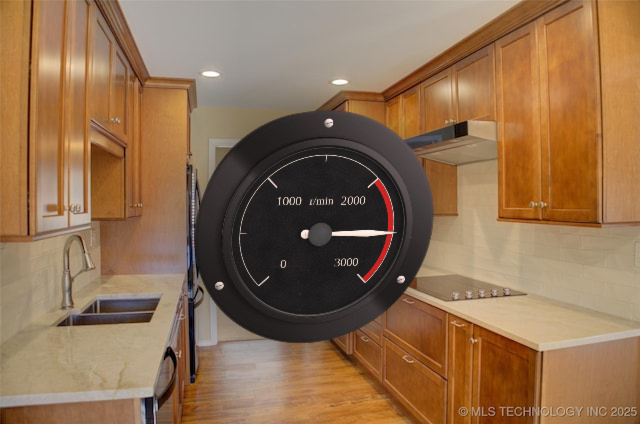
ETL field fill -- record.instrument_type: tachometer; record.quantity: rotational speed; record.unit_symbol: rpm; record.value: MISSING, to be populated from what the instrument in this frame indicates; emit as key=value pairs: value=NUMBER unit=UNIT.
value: value=2500 unit=rpm
